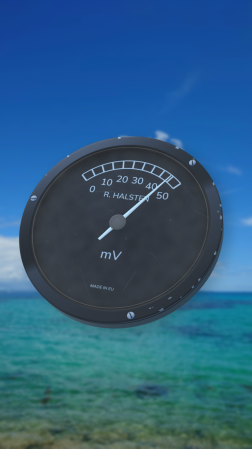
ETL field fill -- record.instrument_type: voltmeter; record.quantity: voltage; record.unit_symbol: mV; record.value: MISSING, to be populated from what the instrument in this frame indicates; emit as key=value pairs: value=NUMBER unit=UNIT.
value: value=45 unit=mV
